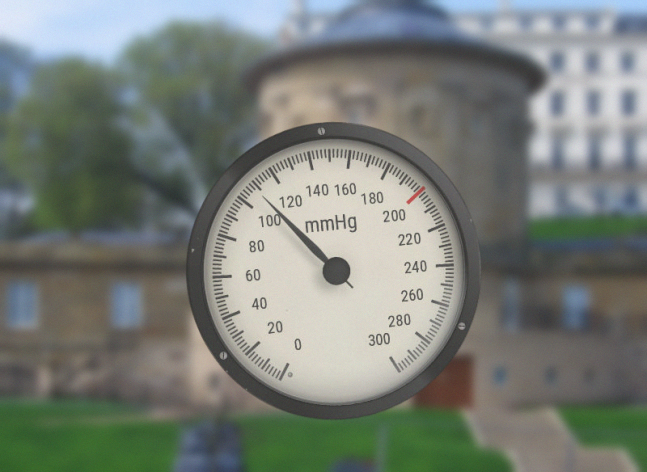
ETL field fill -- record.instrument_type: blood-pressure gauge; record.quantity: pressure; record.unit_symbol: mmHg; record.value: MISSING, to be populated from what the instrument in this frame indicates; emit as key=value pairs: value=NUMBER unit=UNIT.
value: value=108 unit=mmHg
